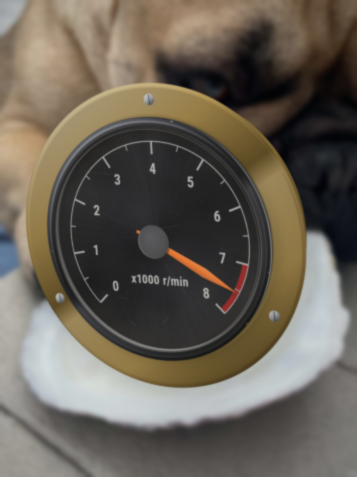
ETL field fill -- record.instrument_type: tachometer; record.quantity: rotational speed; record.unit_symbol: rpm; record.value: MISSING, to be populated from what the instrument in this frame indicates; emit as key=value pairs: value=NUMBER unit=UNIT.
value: value=7500 unit=rpm
